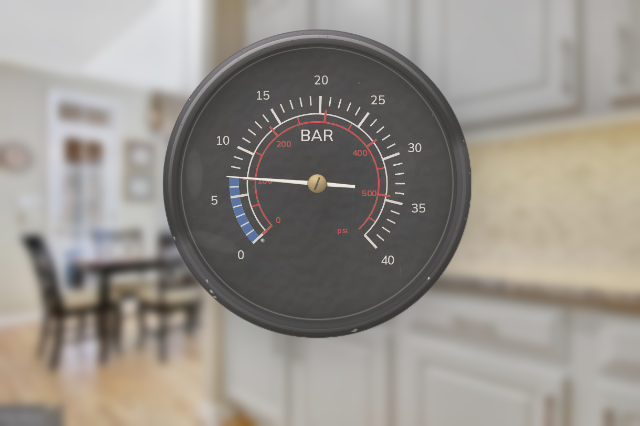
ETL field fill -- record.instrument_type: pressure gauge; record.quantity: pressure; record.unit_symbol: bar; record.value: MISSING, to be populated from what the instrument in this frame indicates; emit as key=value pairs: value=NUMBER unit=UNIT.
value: value=7 unit=bar
